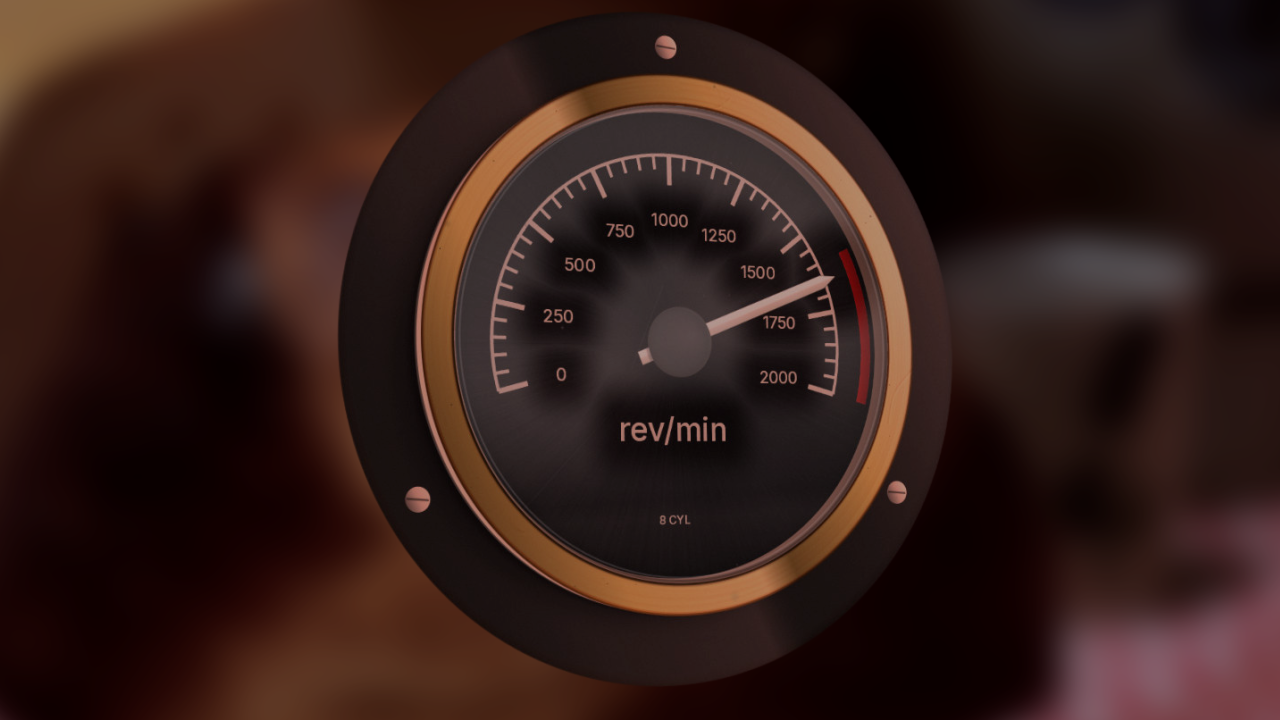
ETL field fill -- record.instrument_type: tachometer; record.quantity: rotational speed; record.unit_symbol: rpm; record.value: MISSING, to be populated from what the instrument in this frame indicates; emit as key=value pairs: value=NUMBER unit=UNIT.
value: value=1650 unit=rpm
